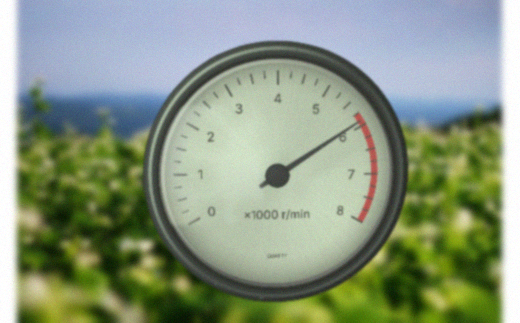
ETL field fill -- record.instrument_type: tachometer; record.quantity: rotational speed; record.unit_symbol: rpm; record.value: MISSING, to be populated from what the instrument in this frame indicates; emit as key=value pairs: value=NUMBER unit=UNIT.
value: value=5875 unit=rpm
